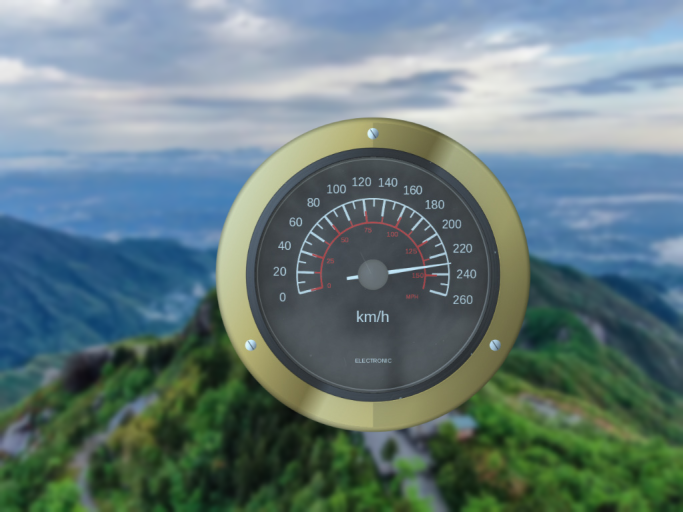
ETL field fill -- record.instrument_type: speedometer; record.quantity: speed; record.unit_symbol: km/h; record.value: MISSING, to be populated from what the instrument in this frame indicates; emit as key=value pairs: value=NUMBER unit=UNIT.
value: value=230 unit=km/h
